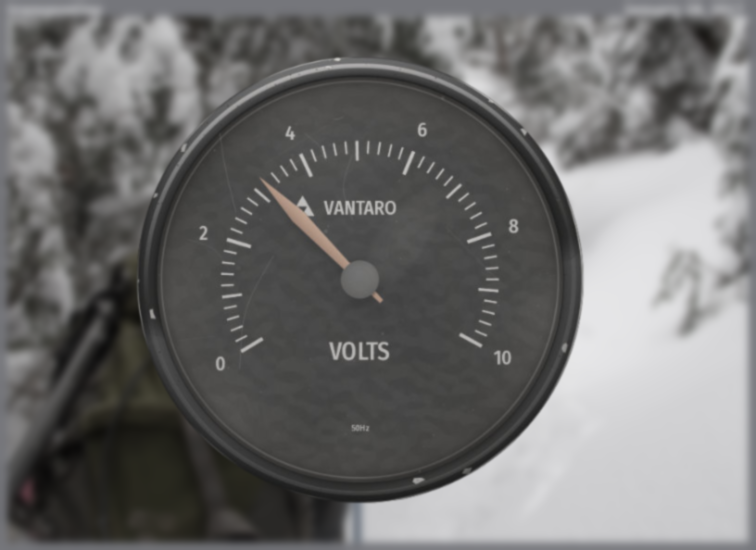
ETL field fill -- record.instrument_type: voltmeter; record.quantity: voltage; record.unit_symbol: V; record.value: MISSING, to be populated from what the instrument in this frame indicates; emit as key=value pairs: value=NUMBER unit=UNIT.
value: value=3.2 unit=V
